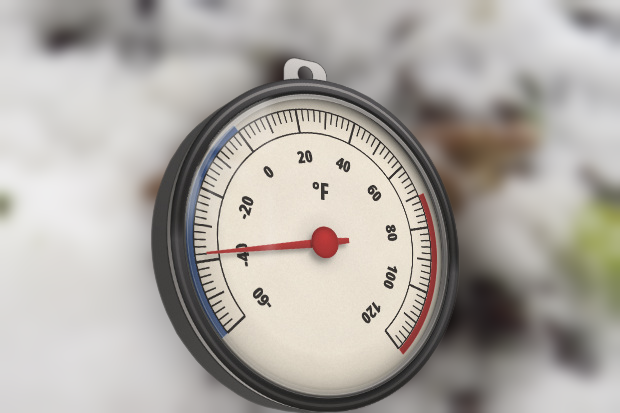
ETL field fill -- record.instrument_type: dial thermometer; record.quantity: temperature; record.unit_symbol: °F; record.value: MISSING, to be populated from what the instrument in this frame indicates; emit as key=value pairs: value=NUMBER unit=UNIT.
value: value=-38 unit=°F
